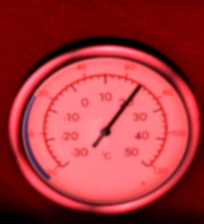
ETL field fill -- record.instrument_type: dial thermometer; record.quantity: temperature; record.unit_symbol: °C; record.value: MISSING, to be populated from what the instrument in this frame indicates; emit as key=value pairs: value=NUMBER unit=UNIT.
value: value=20 unit=°C
